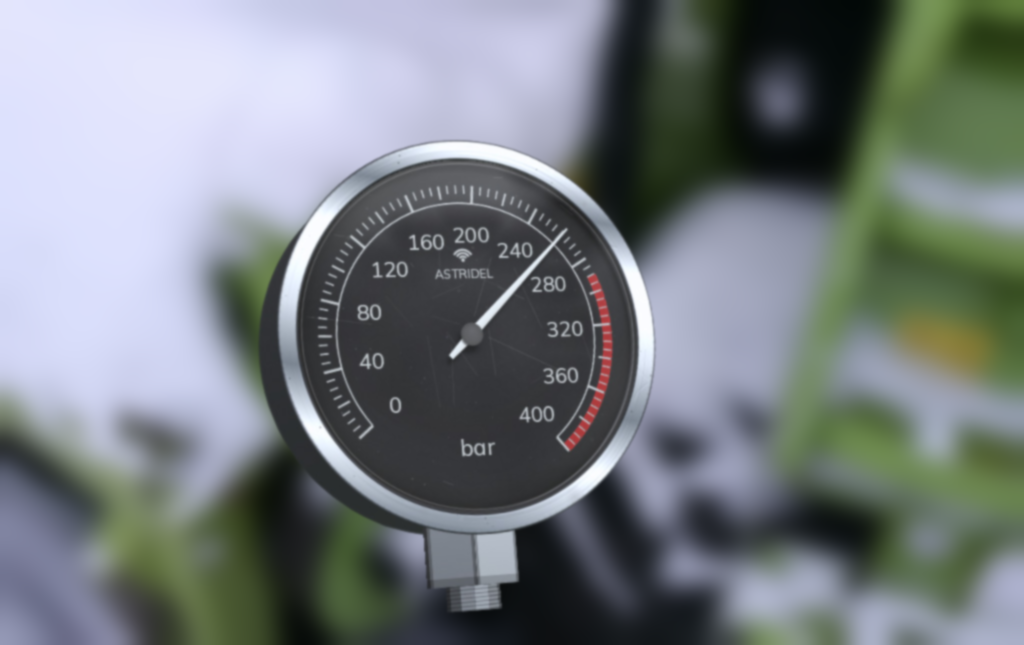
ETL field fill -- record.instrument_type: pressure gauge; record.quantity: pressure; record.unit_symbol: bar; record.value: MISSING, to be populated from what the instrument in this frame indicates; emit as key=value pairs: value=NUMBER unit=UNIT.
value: value=260 unit=bar
